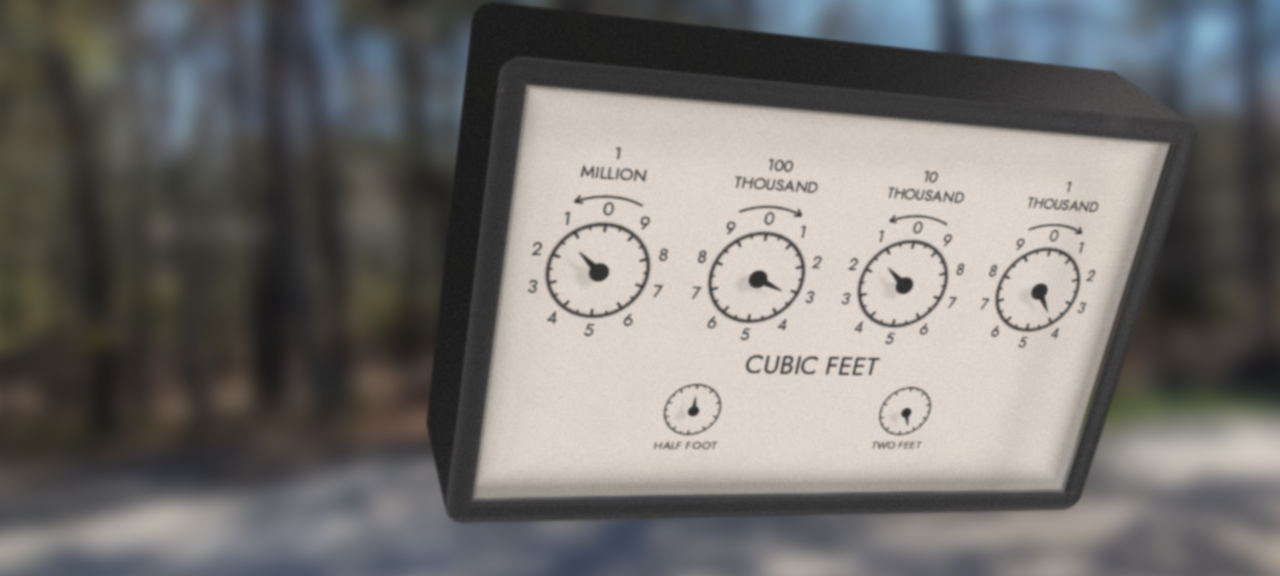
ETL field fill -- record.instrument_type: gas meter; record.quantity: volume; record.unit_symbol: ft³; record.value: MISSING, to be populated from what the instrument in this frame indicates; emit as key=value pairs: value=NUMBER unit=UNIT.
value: value=131400 unit=ft³
